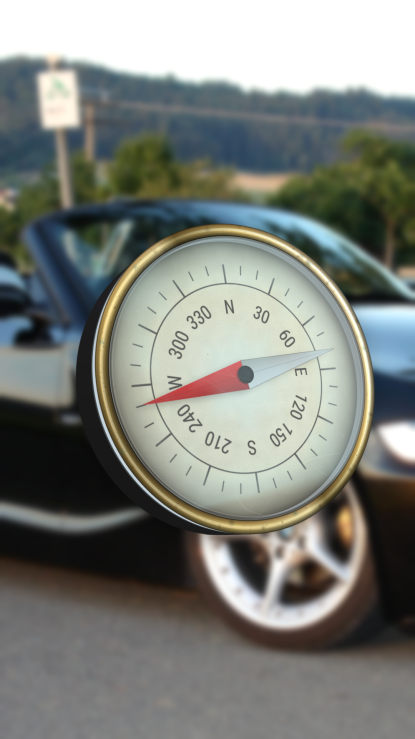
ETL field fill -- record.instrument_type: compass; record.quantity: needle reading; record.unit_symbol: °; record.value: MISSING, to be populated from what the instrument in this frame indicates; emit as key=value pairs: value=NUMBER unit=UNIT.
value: value=260 unit=°
